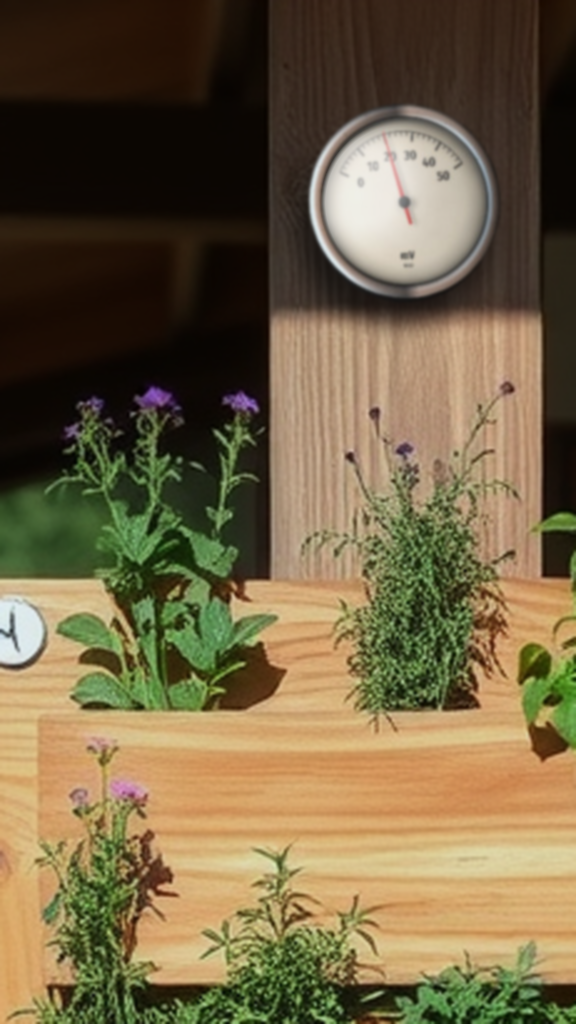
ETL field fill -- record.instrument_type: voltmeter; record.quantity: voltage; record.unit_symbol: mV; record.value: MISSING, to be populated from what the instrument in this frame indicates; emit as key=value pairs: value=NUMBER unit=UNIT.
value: value=20 unit=mV
